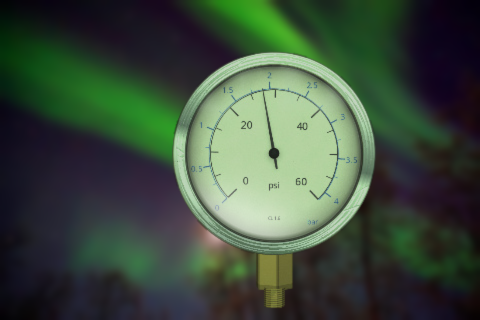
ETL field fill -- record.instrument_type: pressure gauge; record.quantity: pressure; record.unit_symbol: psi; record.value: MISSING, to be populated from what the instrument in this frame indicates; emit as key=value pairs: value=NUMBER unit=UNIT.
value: value=27.5 unit=psi
